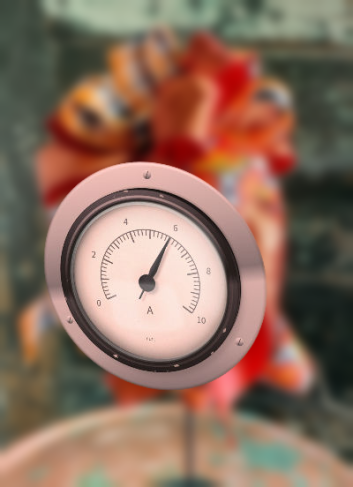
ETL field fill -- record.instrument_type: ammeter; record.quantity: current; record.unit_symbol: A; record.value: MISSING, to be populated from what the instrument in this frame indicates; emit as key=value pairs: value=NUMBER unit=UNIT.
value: value=6 unit=A
